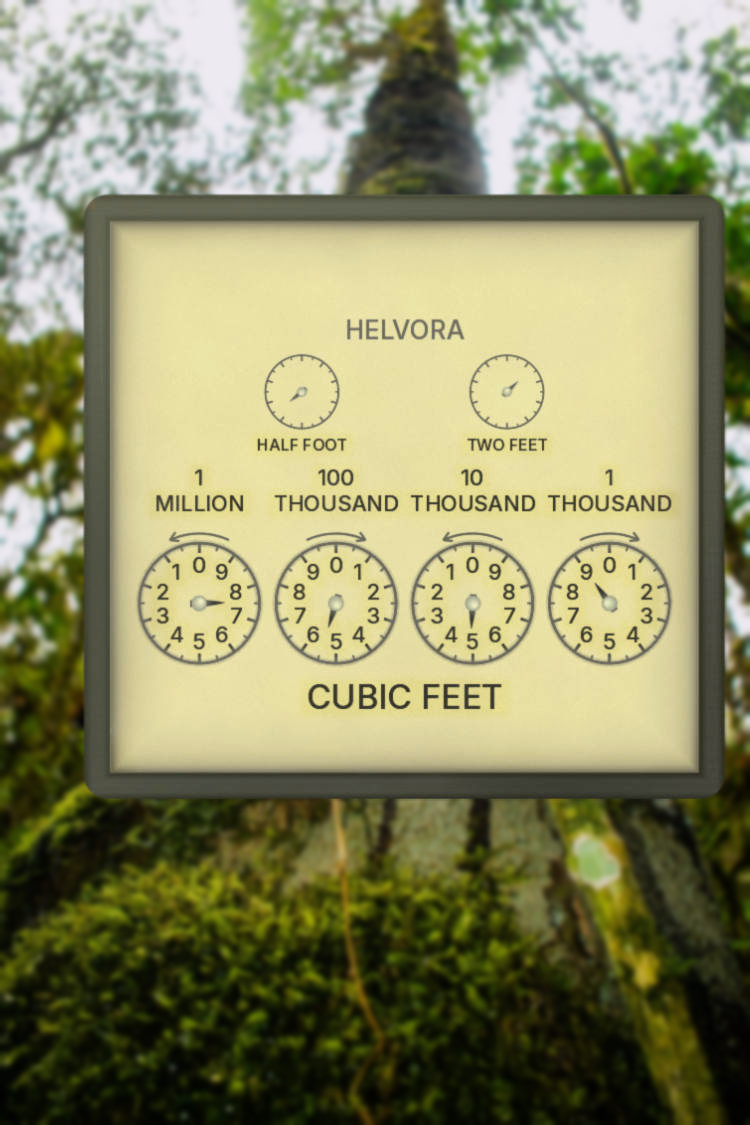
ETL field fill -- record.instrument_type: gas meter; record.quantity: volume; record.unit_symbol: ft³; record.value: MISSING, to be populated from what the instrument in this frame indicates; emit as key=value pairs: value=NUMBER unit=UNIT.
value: value=754900 unit=ft³
